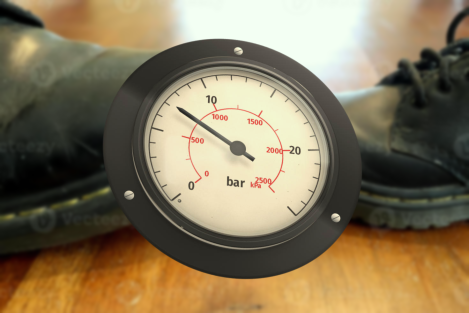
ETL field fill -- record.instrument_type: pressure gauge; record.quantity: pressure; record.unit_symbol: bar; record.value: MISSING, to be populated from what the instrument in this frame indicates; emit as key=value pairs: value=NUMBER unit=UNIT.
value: value=7 unit=bar
